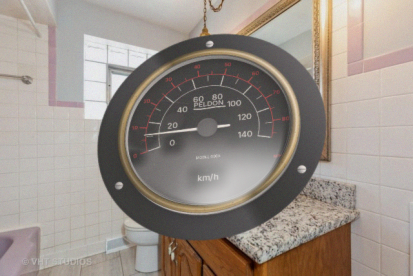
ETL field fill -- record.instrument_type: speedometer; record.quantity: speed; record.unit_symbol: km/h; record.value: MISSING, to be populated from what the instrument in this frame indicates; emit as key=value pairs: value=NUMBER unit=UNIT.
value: value=10 unit=km/h
